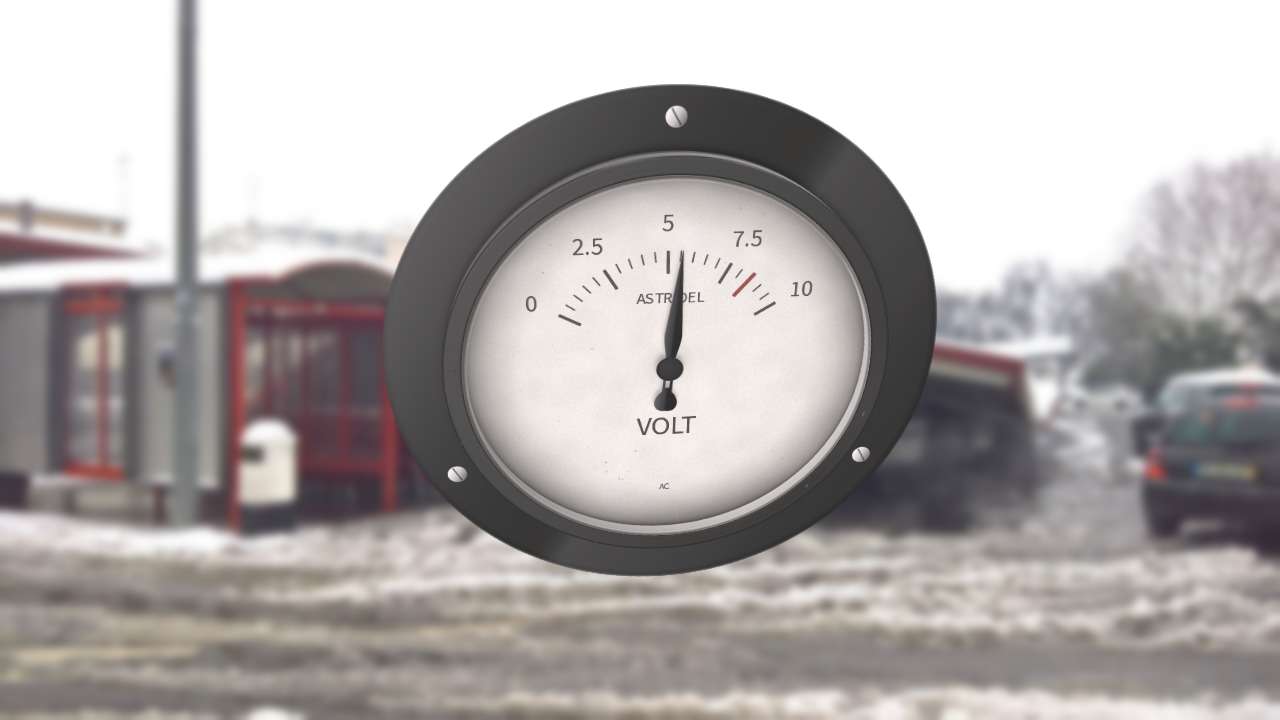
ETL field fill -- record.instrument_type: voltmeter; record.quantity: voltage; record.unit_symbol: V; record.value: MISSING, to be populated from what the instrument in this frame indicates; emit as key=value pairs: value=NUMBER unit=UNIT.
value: value=5.5 unit=V
